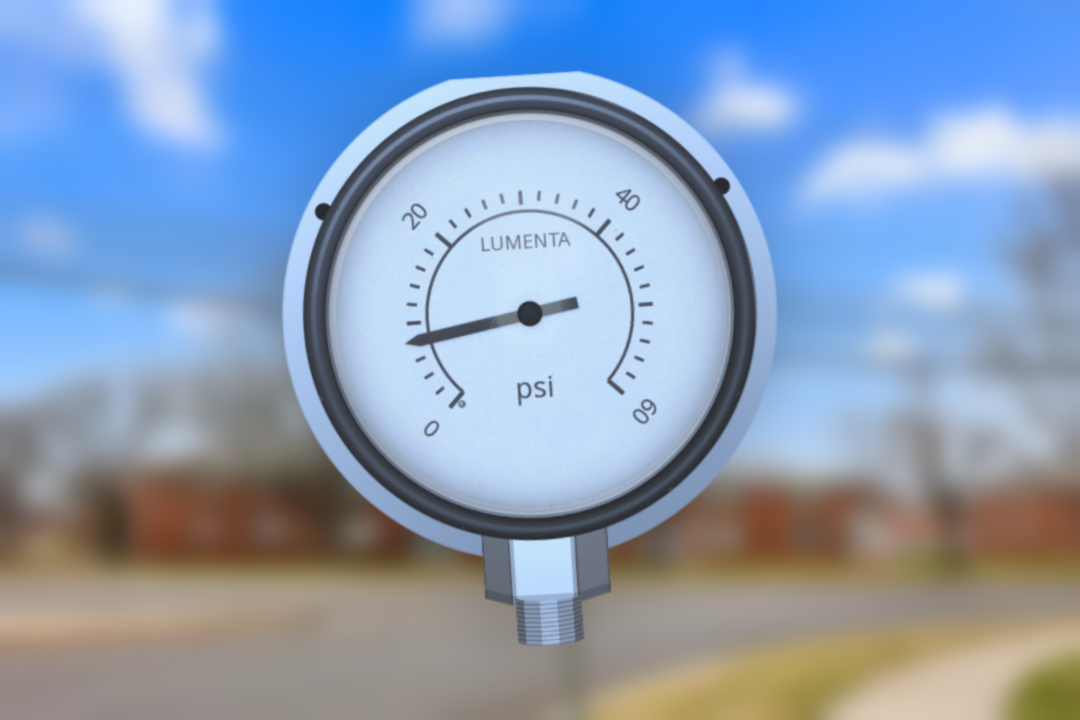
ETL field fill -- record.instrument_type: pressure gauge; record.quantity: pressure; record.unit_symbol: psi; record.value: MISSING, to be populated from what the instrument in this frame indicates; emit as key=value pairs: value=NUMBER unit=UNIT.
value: value=8 unit=psi
